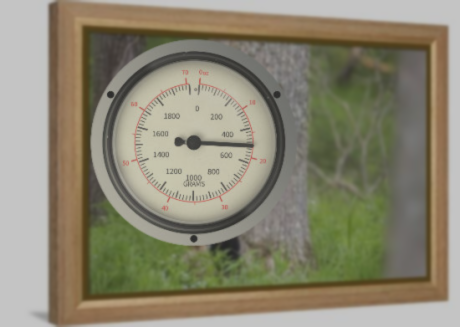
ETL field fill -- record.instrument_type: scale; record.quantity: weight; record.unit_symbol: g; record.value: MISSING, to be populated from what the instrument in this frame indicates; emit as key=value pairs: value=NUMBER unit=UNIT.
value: value=500 unit=g
